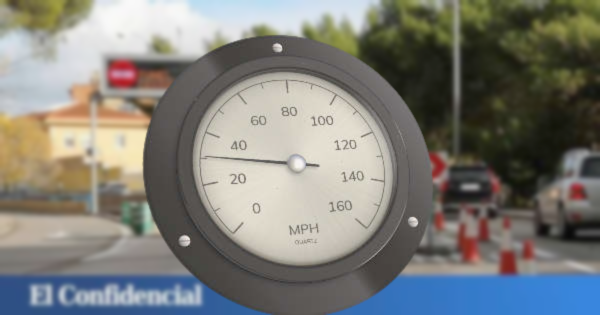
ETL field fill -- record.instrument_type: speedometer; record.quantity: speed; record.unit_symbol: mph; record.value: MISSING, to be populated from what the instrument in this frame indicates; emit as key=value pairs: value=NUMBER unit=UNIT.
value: value=30 unit=mph
